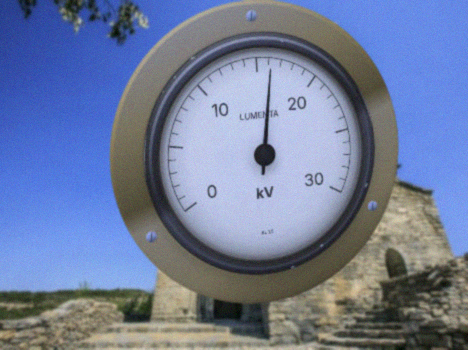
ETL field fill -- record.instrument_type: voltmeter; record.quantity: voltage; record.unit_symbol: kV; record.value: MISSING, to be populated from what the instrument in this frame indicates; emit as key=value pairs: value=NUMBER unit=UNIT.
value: value=16 unit=kV
